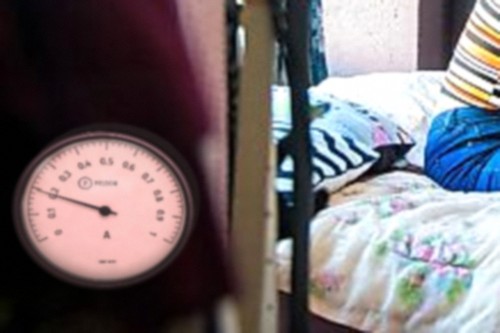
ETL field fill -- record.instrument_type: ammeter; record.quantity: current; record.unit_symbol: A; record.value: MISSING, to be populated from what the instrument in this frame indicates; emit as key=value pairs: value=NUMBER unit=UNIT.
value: value=0.2 unit=A
